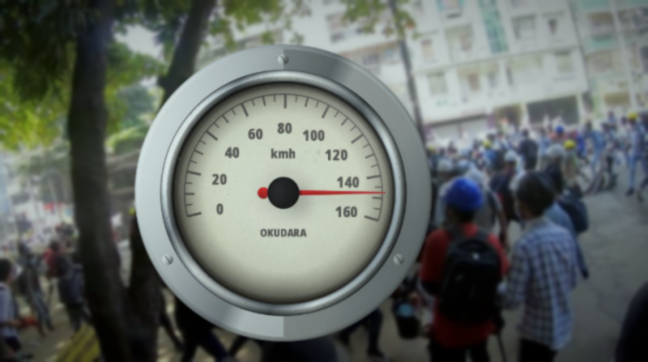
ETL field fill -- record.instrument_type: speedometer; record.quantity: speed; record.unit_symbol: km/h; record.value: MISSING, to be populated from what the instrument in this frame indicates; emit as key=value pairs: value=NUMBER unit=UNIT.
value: value=147.5 unit=km/h
